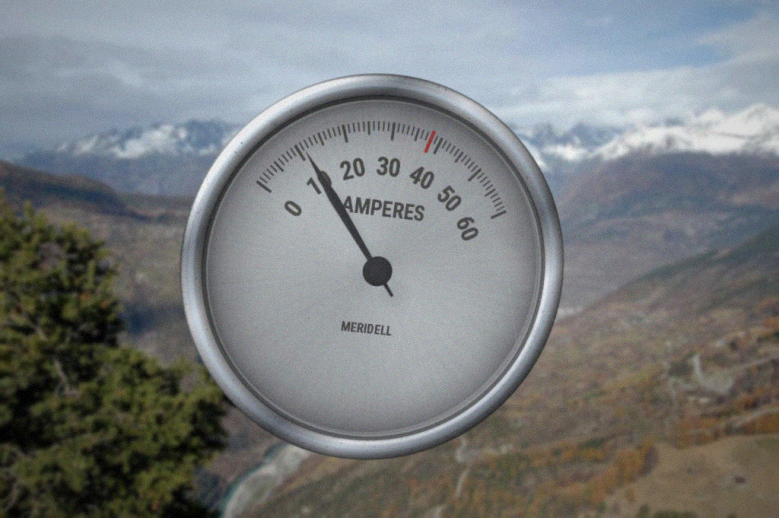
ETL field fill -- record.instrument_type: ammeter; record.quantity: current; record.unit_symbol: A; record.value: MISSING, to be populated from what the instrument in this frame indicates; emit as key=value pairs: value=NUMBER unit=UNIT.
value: value=11 unit=A
